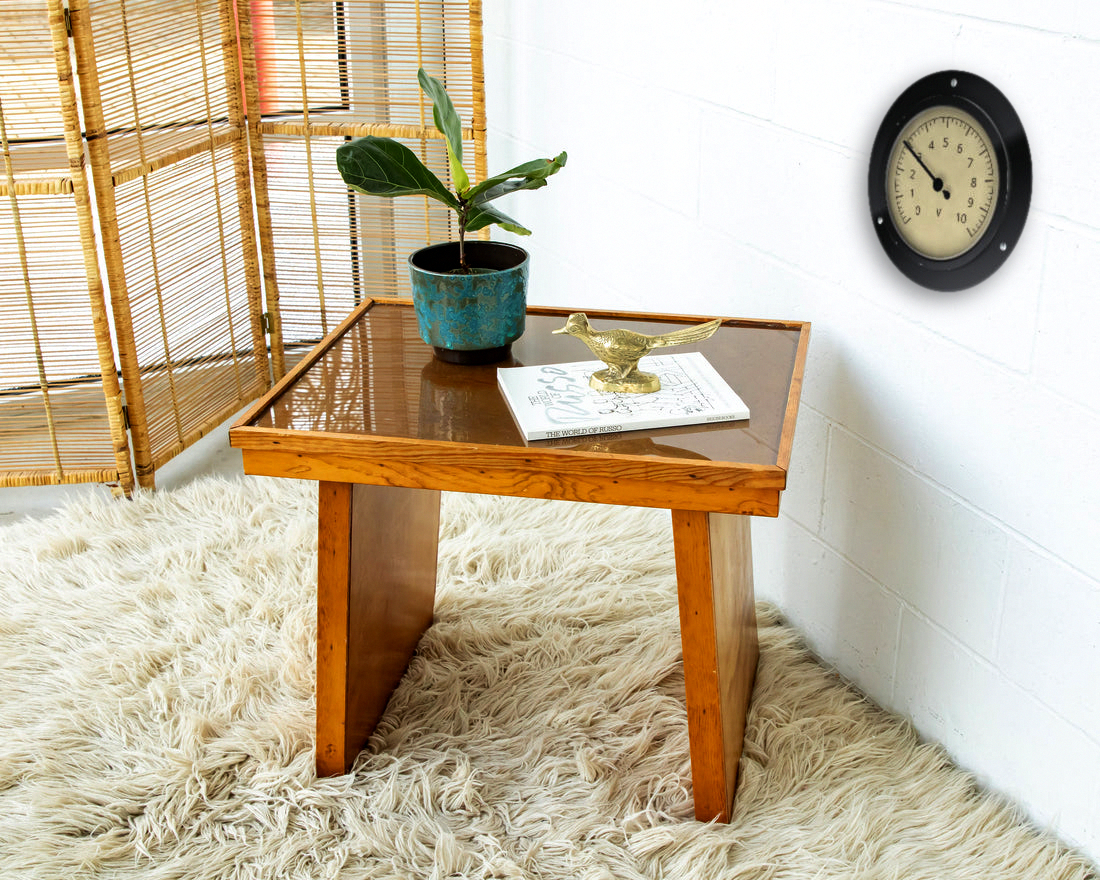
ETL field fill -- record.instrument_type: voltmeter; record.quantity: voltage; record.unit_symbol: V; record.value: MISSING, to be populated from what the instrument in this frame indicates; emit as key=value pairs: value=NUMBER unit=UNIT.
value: value=3 unit=V
